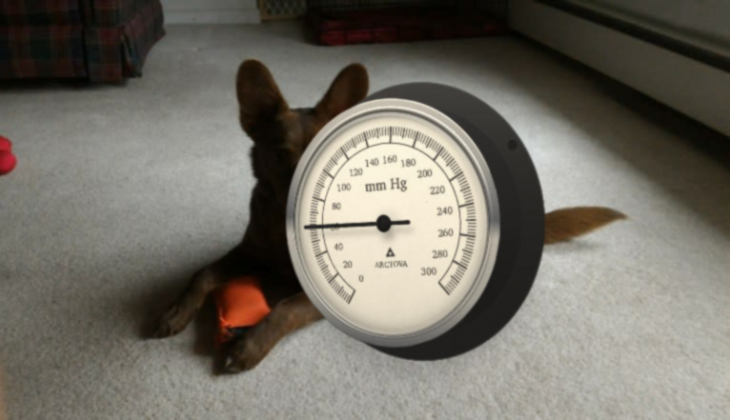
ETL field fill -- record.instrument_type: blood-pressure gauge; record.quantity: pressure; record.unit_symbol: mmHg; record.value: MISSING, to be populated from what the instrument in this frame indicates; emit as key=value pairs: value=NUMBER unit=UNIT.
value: value=60 unit=mmHg
